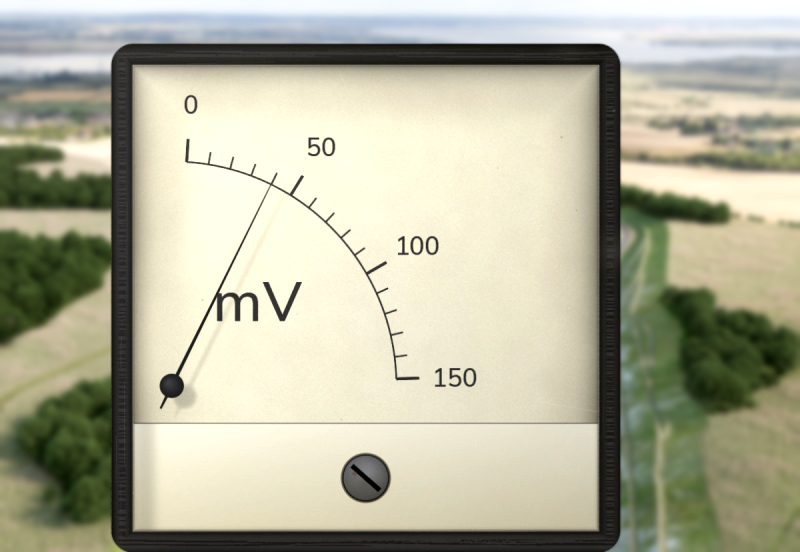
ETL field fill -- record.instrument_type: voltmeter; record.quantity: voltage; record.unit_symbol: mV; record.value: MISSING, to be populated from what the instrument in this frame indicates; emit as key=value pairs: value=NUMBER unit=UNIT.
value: value=40 unit=mV
